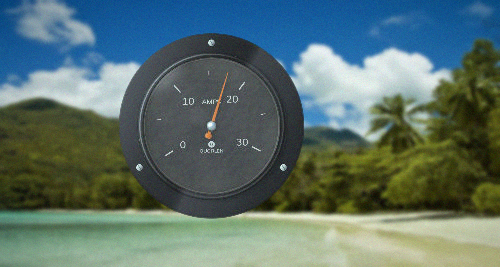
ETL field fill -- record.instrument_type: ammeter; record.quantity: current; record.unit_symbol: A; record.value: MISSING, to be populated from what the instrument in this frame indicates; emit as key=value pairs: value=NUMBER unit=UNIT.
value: value=17.5 unit=A
